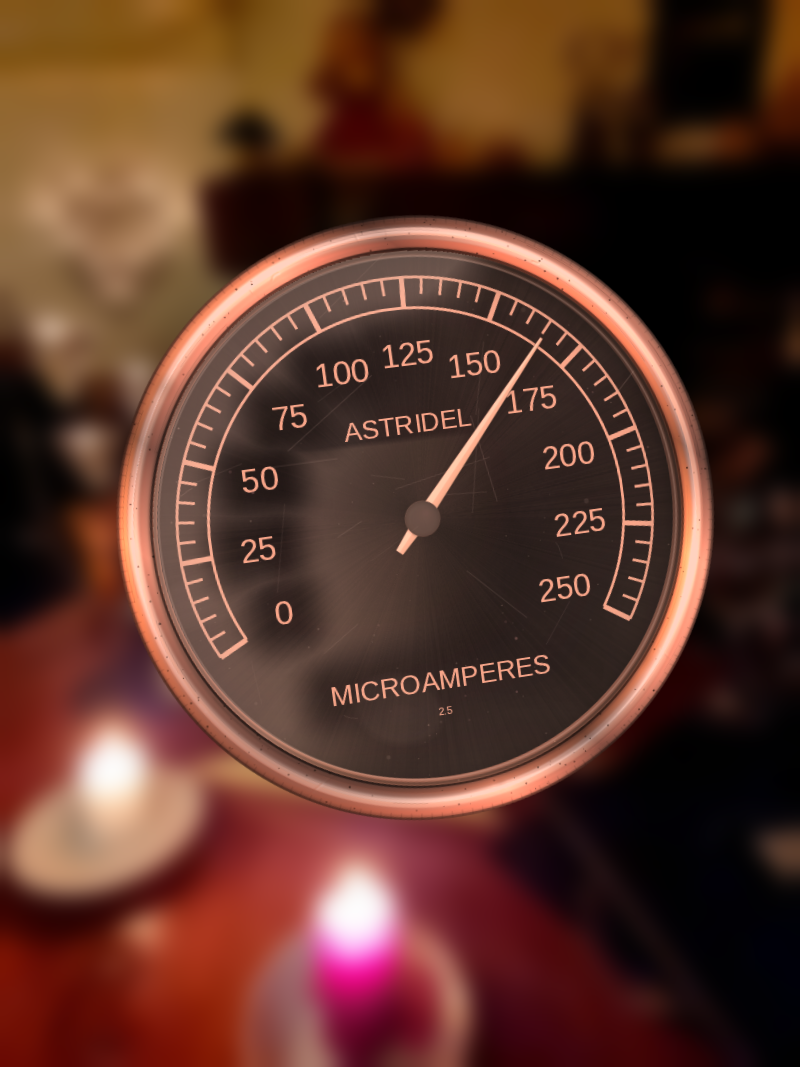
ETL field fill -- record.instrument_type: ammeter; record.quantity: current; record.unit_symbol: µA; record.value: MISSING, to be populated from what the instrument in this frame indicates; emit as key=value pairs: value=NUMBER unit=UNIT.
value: value=165 unit=µA
